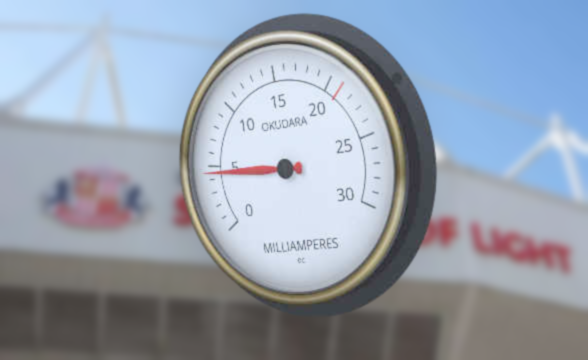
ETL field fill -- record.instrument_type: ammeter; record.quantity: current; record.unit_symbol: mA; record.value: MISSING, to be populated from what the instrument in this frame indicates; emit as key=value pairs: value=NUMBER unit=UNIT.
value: value=4.5 unit=mA
